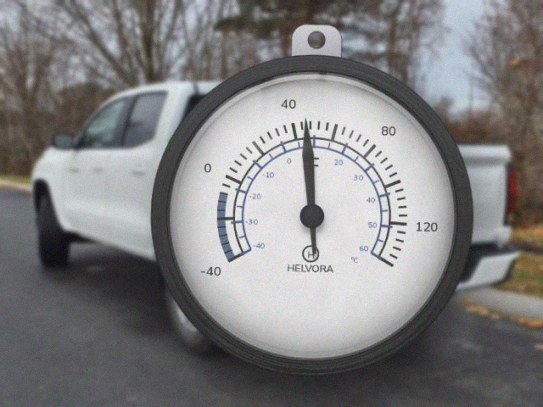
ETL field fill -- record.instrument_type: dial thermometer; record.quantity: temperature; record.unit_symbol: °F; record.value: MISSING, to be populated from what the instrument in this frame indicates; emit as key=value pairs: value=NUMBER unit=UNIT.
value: value=46 unit=°F
